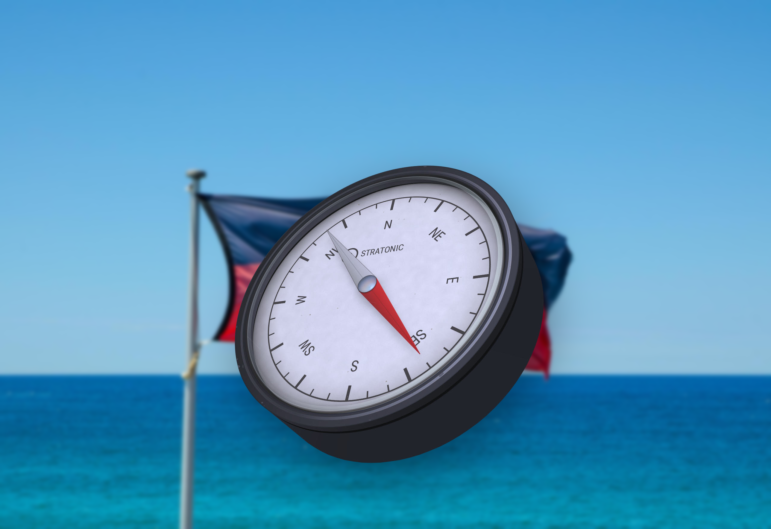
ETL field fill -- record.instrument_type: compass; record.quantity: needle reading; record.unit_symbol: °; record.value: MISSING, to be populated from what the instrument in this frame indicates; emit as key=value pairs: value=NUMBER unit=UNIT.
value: value=140 unit=°
